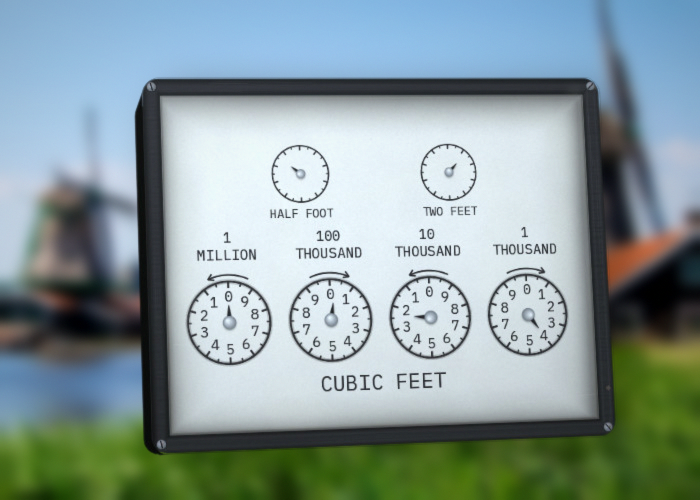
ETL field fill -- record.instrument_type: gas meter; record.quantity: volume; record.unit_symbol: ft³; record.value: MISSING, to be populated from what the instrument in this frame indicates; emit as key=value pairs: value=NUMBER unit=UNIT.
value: value=2400 unit=ft³
